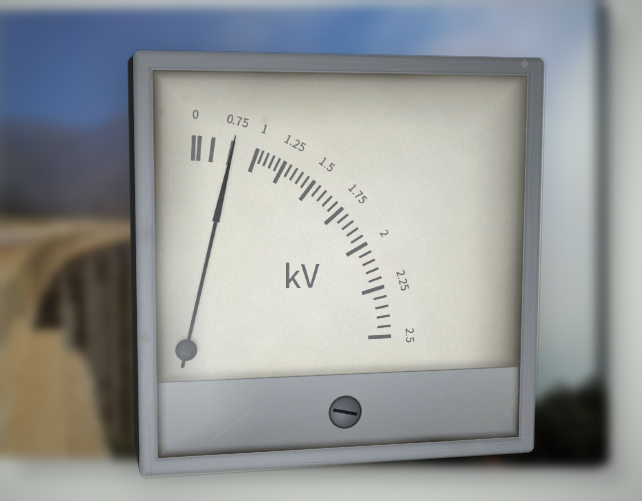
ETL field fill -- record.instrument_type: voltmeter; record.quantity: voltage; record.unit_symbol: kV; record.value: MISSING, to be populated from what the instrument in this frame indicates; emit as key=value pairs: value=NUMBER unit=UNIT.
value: value=0.75 unit=kV
